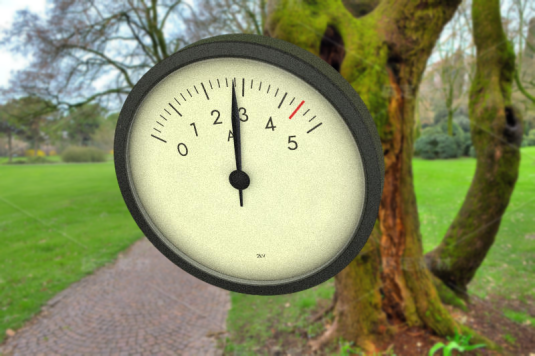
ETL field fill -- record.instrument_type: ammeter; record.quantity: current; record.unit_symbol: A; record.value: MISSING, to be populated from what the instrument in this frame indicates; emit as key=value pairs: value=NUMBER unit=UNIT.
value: value=2.8 unit=A
